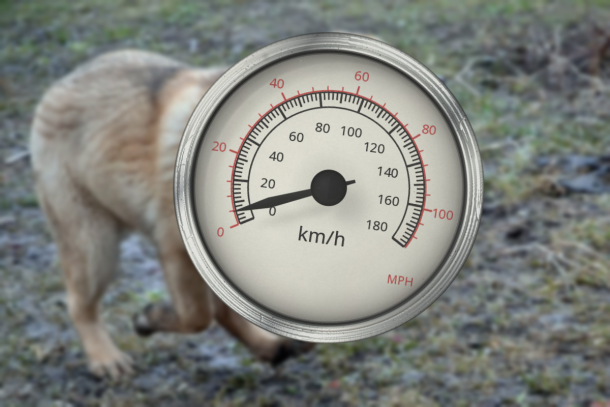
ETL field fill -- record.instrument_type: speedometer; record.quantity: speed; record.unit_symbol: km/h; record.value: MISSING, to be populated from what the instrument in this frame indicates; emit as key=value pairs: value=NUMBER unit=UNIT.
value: value=6 unit=km/h
